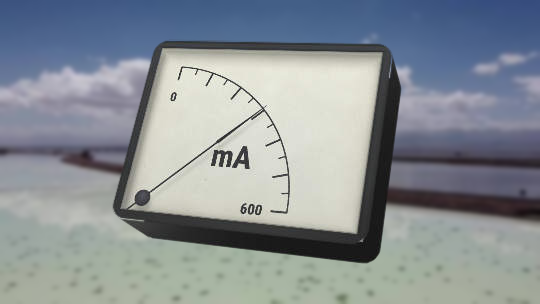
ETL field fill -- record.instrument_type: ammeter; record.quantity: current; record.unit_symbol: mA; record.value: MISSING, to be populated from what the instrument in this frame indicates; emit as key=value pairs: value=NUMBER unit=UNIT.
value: value=300 unit=mA
